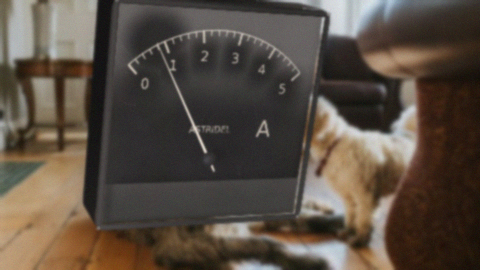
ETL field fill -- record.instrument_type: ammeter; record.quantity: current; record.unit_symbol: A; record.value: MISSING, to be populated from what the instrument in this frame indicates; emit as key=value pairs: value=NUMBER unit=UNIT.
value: value=0.8 unit=A
